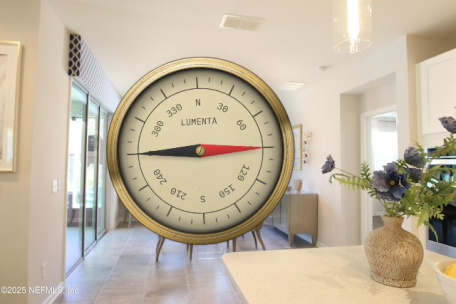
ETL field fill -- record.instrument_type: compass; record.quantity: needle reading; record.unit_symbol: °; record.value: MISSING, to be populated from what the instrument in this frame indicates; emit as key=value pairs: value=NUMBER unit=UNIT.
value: value=90 unit=°
